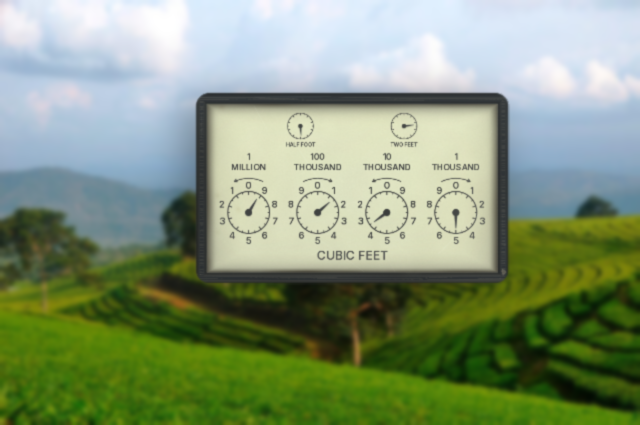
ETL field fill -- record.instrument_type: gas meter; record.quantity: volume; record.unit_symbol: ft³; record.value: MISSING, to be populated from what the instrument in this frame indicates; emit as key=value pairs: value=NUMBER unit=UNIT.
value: value=913500 unit=ft³
